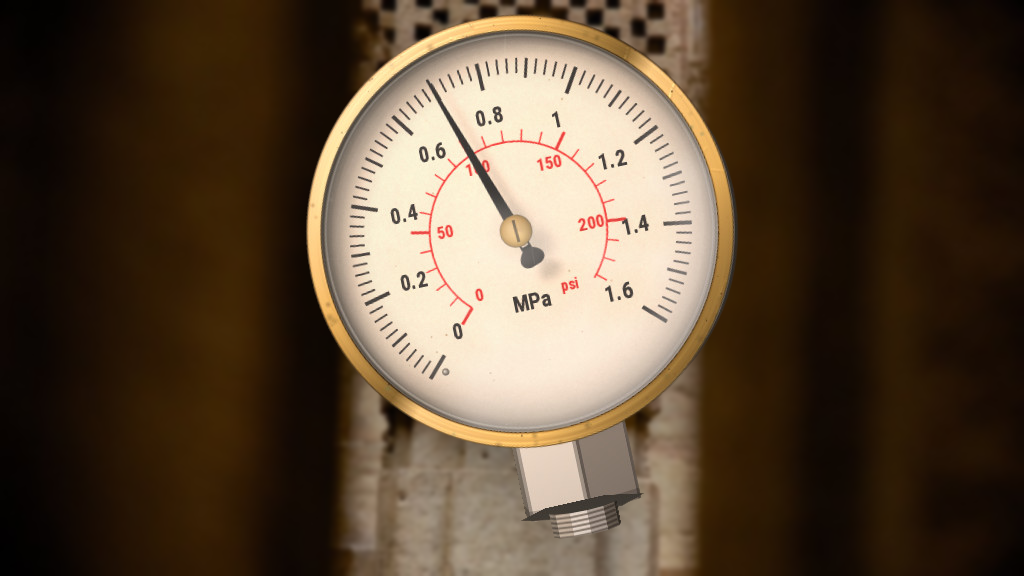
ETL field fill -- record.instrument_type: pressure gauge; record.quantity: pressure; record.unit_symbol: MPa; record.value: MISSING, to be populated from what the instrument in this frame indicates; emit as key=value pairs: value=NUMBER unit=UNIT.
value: value=0.7 unit=MPa
